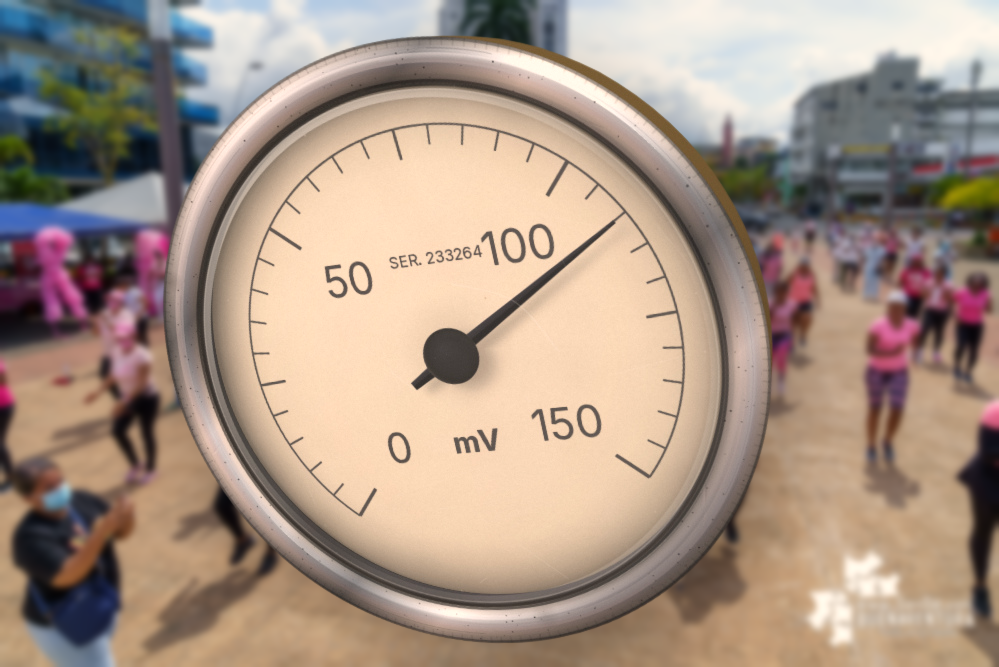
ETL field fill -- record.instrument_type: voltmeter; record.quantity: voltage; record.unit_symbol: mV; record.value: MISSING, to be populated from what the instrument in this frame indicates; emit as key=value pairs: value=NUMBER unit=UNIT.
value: value=110 unit=mV
